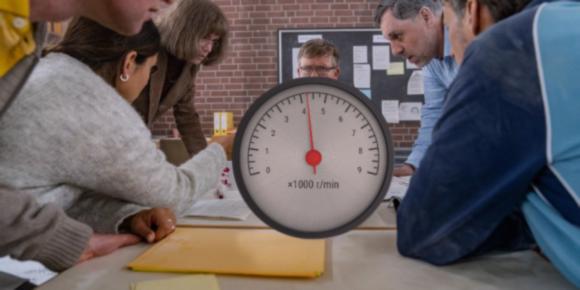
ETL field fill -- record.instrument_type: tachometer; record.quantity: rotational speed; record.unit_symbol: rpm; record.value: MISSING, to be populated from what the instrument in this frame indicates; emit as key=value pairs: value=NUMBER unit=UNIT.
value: value=4250 unit=rpm
